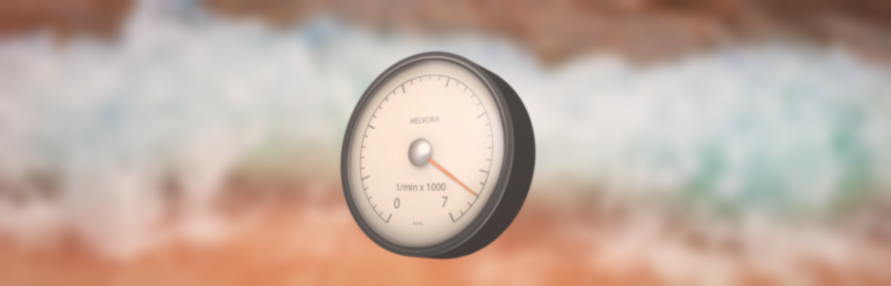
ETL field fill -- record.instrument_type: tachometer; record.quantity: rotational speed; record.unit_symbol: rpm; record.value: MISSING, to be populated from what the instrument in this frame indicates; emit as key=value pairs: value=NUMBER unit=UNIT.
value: value=6400 unit=rpm
